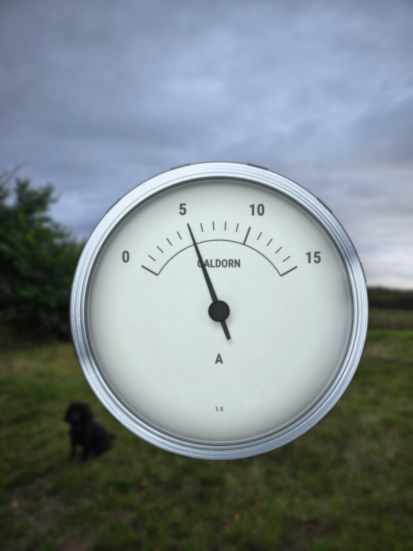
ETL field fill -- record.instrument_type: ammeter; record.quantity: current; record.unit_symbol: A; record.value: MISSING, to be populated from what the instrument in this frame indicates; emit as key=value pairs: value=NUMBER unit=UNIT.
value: value=5 unit=A
